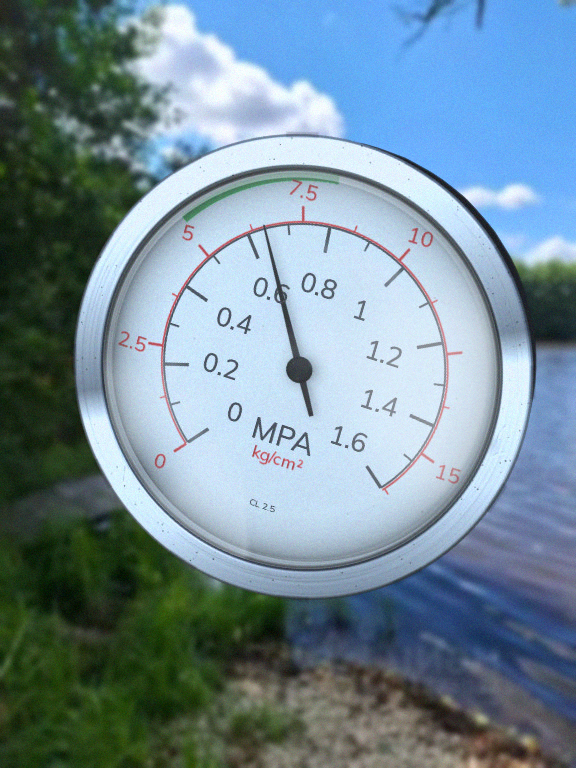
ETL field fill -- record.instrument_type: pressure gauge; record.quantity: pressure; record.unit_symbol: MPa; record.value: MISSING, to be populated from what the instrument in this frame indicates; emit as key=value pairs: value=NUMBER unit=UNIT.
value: value=0.65 unit=MPa
